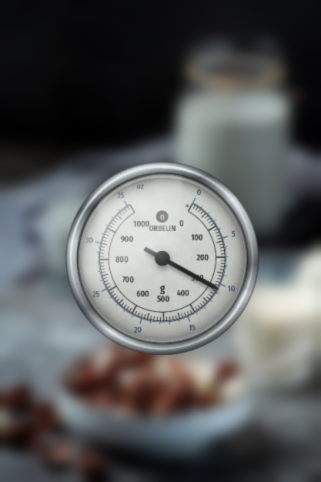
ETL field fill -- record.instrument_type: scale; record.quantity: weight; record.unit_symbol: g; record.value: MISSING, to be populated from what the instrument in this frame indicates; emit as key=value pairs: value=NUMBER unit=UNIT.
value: value=300 unit=g
